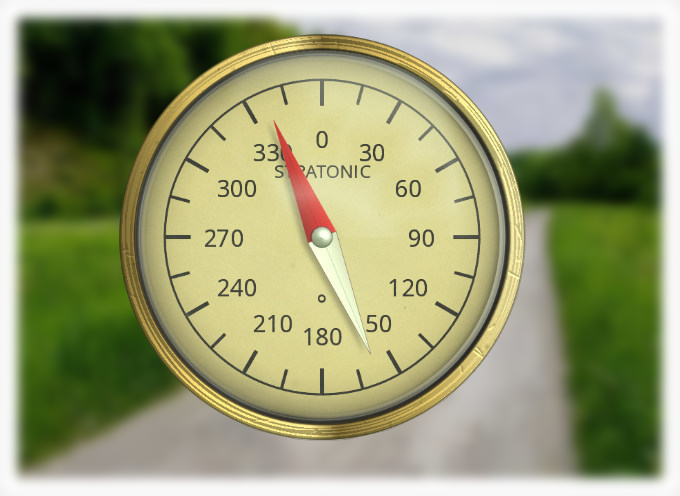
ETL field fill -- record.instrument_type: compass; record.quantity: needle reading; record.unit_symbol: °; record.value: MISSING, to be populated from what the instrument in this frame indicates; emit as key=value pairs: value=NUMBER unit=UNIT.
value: value=337.5 unit=°
